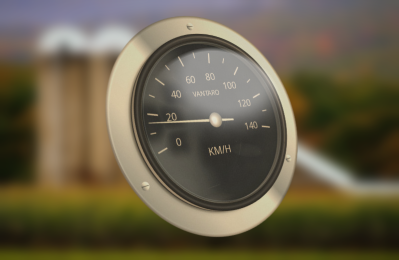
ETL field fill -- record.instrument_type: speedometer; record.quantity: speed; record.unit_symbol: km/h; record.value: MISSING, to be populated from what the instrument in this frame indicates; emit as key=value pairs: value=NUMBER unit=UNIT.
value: value=15 unit=km/h
